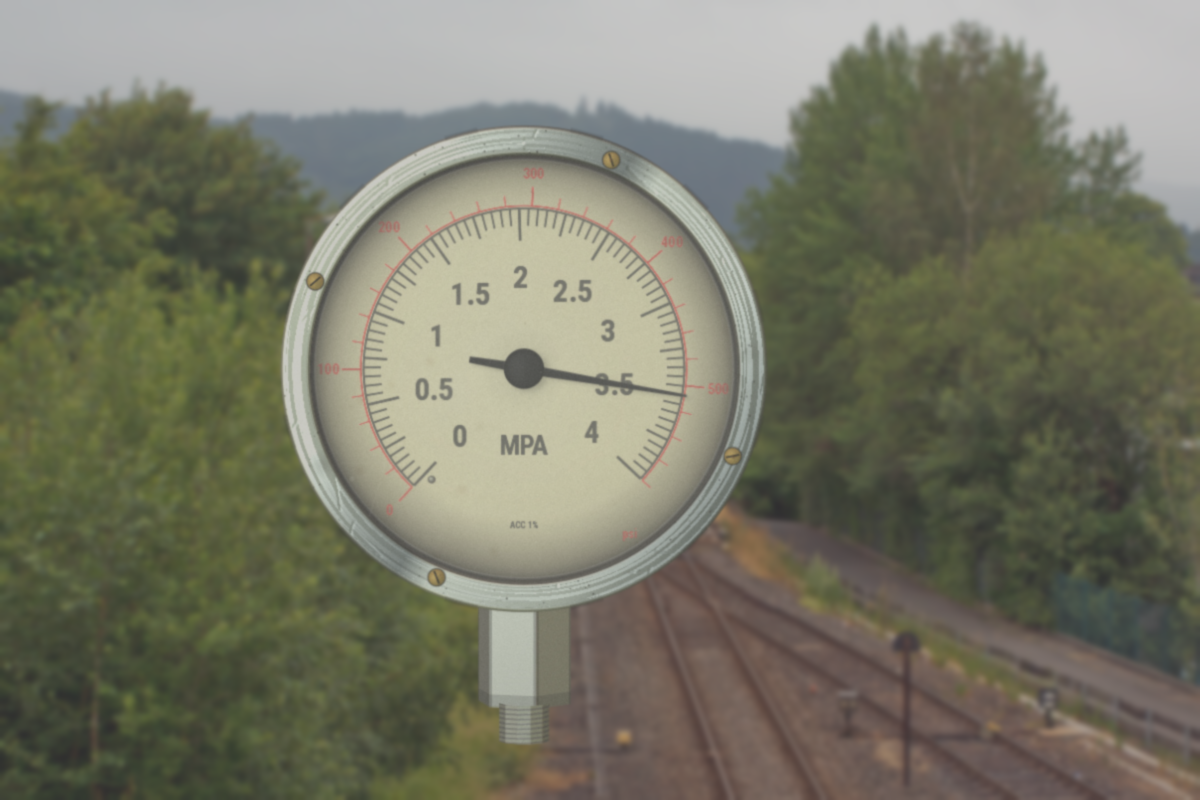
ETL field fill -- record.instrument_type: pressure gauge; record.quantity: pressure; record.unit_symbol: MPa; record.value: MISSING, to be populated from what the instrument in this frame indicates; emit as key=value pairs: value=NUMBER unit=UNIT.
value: value=3.5 unit=MPa
